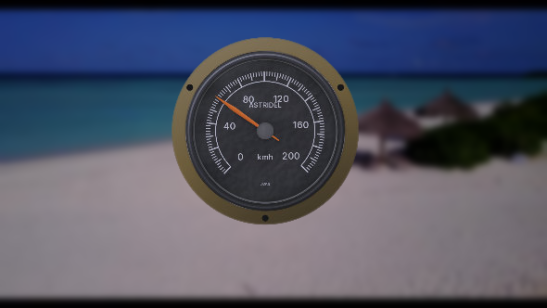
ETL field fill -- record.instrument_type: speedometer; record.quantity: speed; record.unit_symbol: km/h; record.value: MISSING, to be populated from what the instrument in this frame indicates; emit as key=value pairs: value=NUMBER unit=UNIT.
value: value=60 unit=km/h
